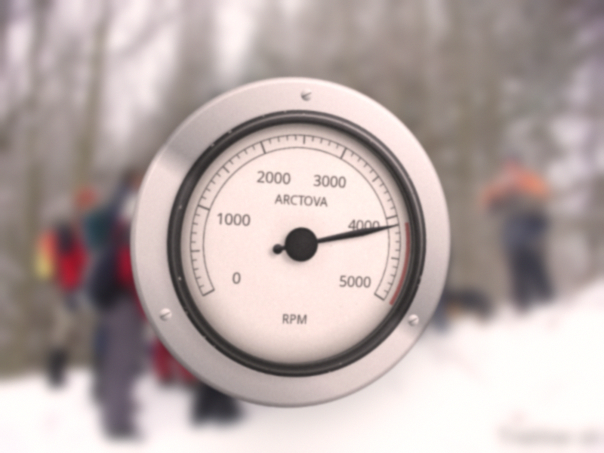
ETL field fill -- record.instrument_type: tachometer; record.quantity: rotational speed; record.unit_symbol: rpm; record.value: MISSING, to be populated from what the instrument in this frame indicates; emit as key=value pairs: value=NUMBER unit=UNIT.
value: value=4100 unit=rpm
